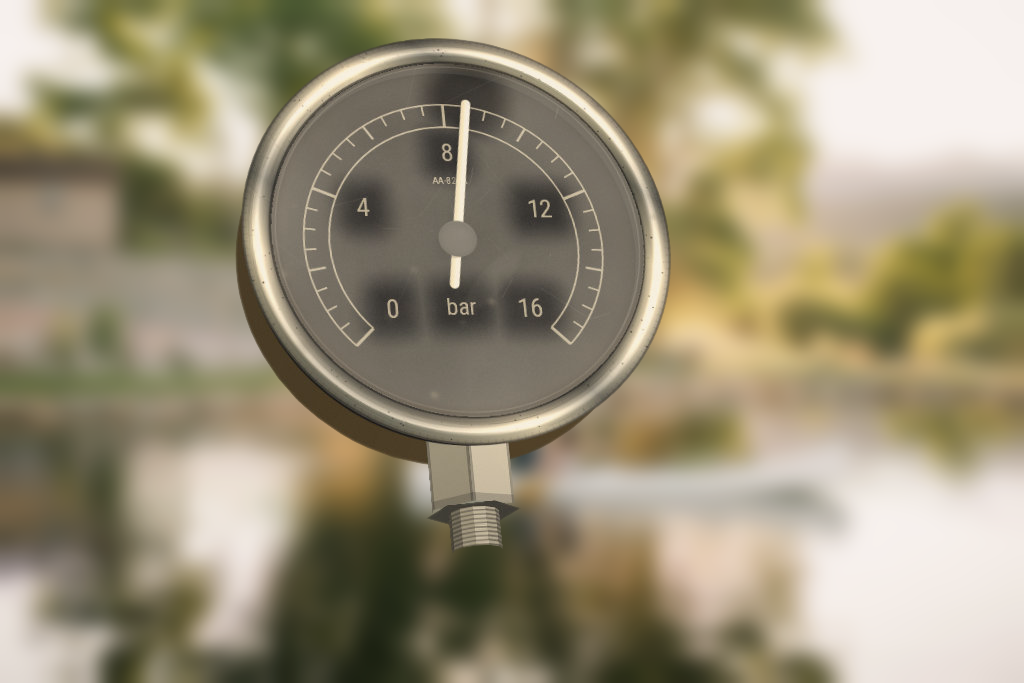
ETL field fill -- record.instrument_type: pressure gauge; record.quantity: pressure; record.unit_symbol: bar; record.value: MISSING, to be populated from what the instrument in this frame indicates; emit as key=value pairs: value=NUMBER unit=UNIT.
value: value=8.5 unit=bar
